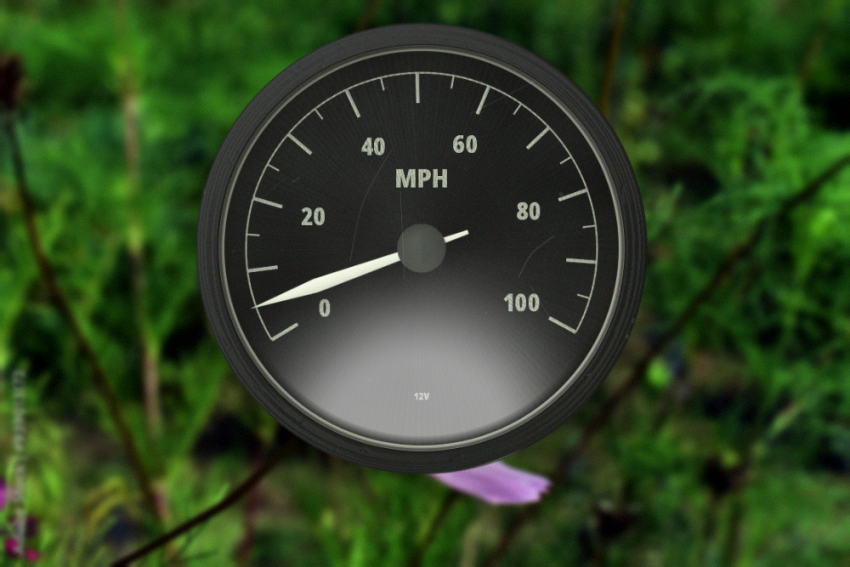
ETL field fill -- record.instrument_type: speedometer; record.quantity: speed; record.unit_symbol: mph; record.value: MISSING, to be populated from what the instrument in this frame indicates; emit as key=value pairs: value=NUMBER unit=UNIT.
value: value=5 unit=mph
